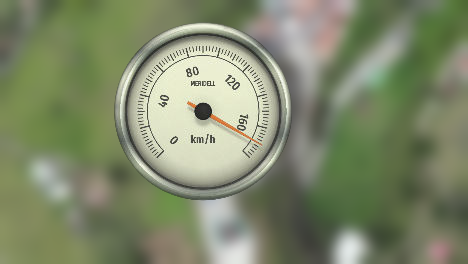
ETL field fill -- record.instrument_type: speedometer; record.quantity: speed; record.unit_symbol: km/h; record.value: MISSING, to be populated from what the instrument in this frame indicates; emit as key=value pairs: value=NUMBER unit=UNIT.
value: value=170 unit=km/h
